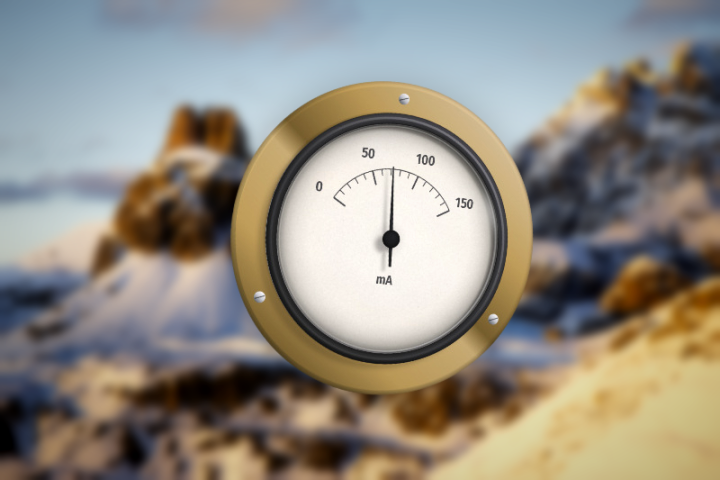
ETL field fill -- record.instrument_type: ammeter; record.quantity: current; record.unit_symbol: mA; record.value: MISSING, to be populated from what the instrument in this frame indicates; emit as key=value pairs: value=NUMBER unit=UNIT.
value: value=70 unit=mA
